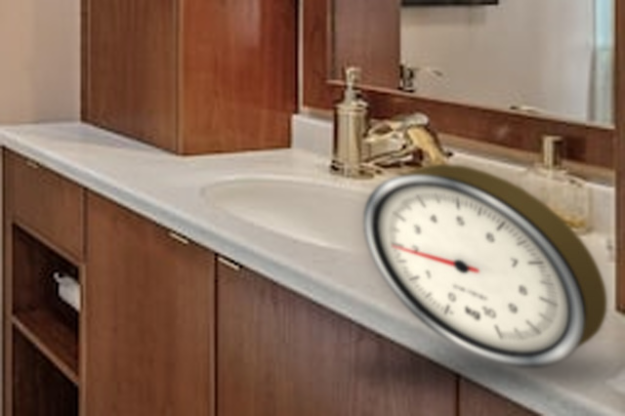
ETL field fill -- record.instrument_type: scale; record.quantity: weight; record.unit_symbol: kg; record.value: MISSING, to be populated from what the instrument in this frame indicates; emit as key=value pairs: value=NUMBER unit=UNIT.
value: value=2 unit=kg
